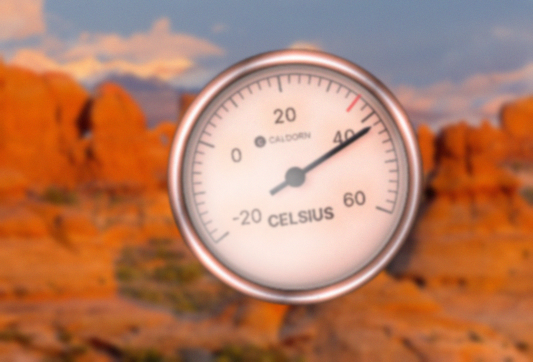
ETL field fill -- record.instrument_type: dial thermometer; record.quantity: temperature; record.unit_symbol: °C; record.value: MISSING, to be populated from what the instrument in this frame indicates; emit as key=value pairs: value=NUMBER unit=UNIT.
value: value=42 unit=°C
